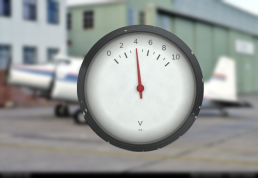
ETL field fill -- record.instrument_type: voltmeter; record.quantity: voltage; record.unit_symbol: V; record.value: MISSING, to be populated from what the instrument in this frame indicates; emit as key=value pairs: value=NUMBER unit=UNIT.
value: value=4 unit=V
